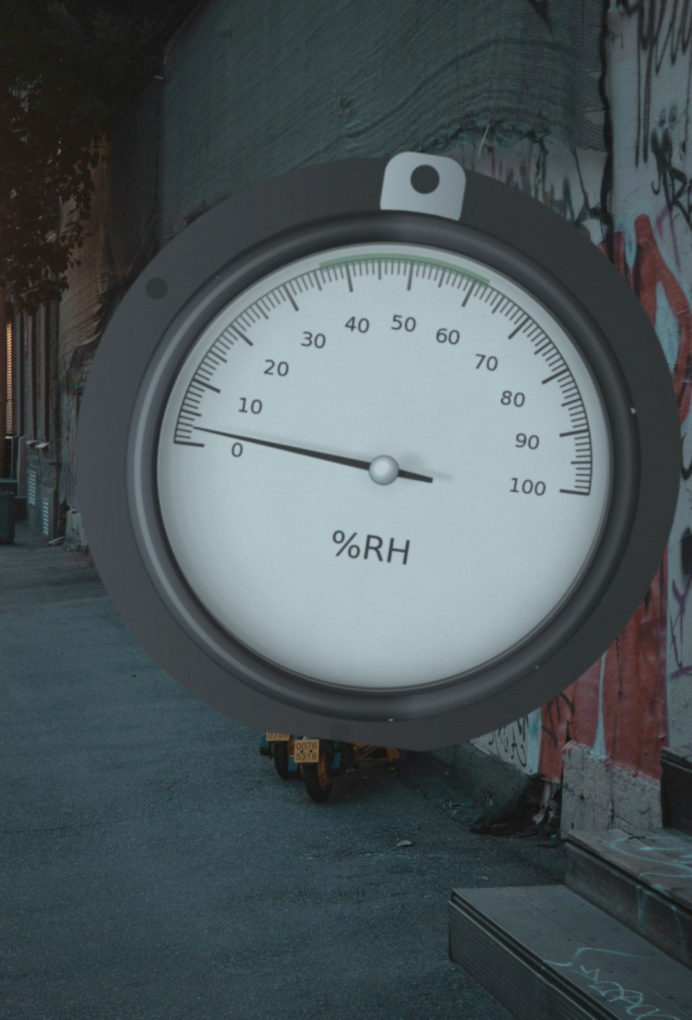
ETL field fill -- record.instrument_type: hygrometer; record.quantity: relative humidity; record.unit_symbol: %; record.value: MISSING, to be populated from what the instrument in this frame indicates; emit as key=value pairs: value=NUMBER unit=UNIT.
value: value=3 unit=%
